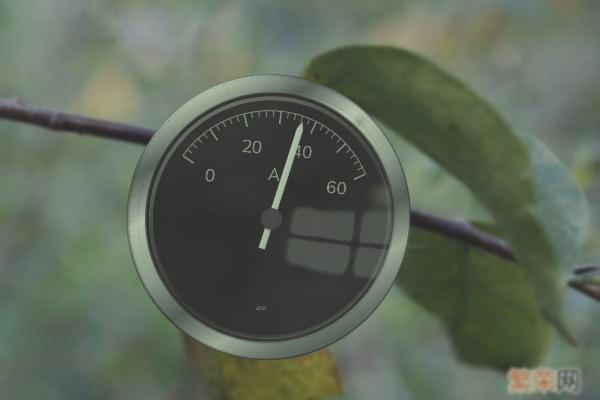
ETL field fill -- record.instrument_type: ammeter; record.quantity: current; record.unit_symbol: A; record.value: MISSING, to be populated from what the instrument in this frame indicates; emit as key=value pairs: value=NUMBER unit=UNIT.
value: value=36 unit=A
